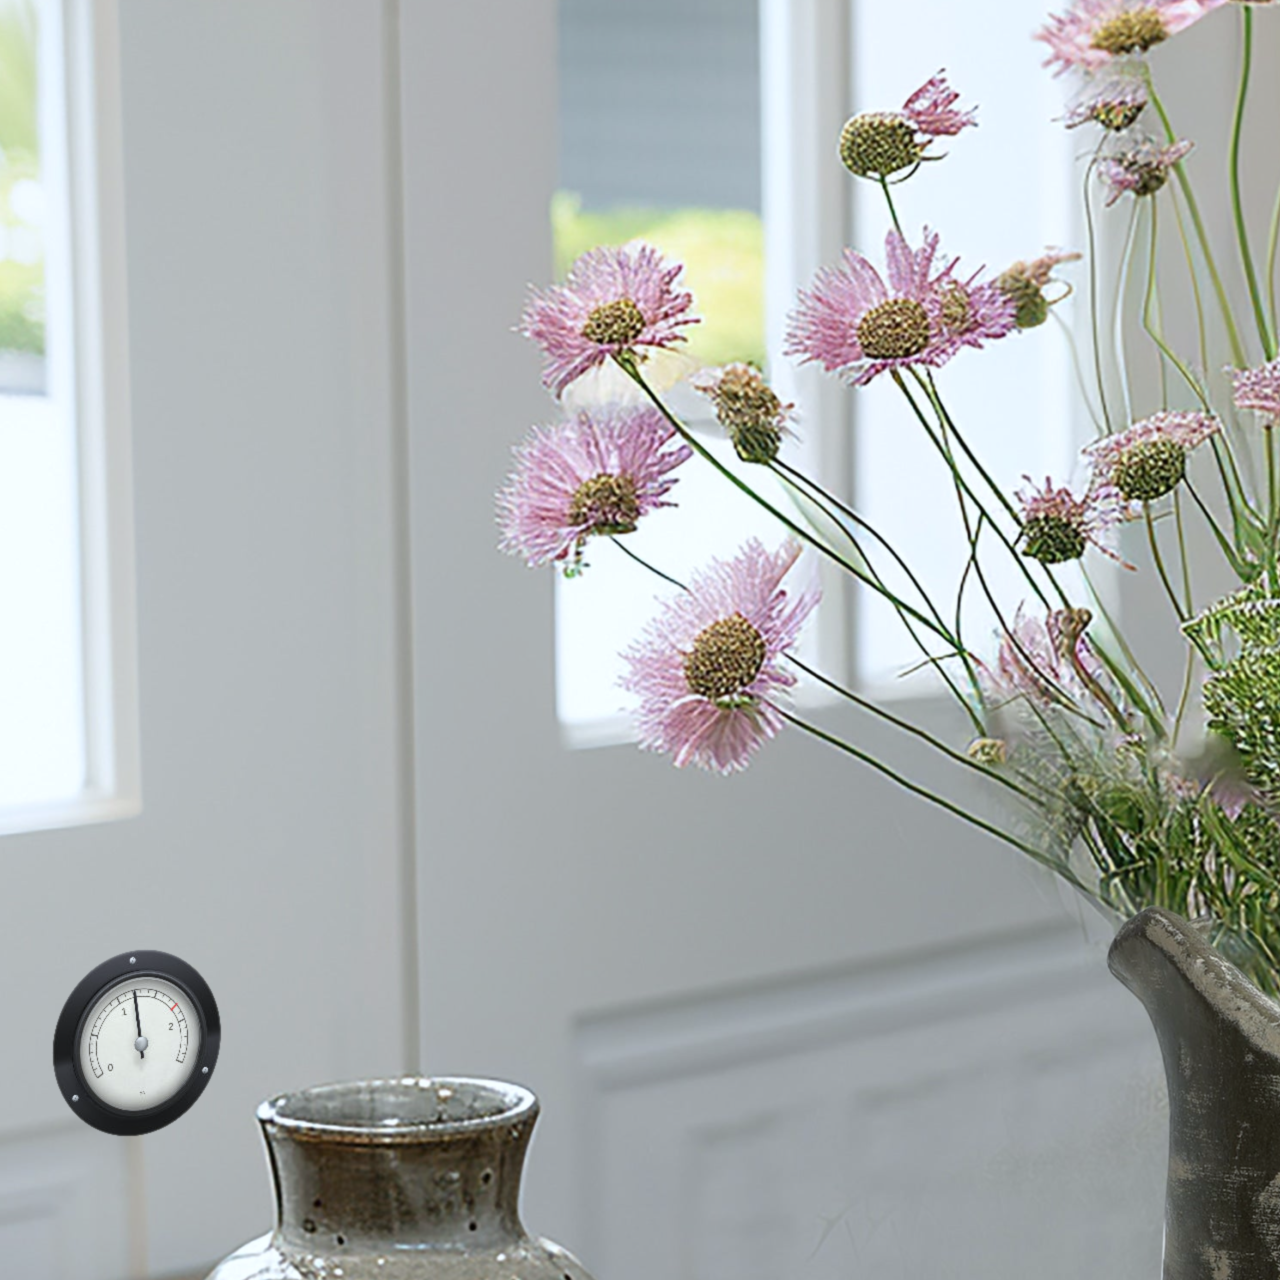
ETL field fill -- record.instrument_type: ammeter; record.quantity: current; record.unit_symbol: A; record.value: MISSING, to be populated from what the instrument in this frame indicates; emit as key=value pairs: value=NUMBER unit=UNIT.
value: value=1.2 unit=A
